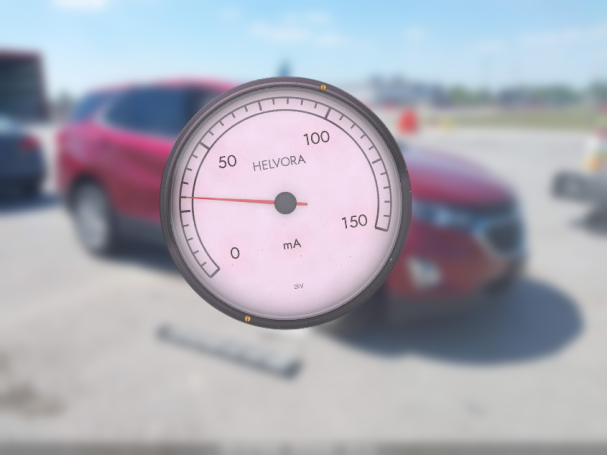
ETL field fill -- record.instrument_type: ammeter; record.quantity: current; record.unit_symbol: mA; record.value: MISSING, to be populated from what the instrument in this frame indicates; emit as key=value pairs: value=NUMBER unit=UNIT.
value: value=30 unit=mA
